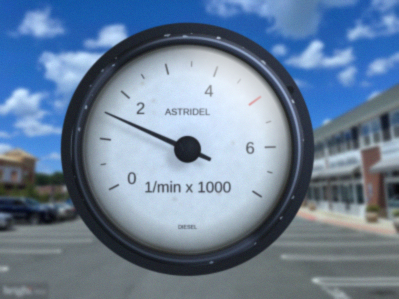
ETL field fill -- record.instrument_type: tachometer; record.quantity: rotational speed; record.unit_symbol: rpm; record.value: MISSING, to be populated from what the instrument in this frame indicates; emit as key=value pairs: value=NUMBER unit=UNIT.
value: value=1500 unit=rpm
